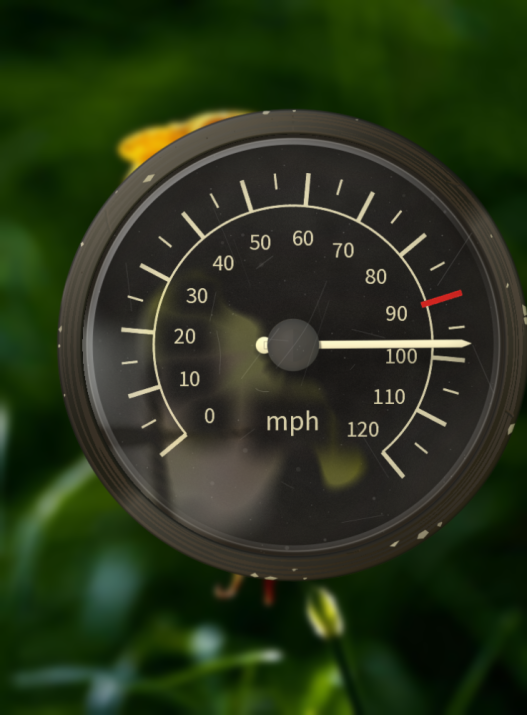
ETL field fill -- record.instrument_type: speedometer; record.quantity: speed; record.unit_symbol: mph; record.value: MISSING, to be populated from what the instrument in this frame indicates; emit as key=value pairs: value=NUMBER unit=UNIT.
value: value=97.5 unit=mph
